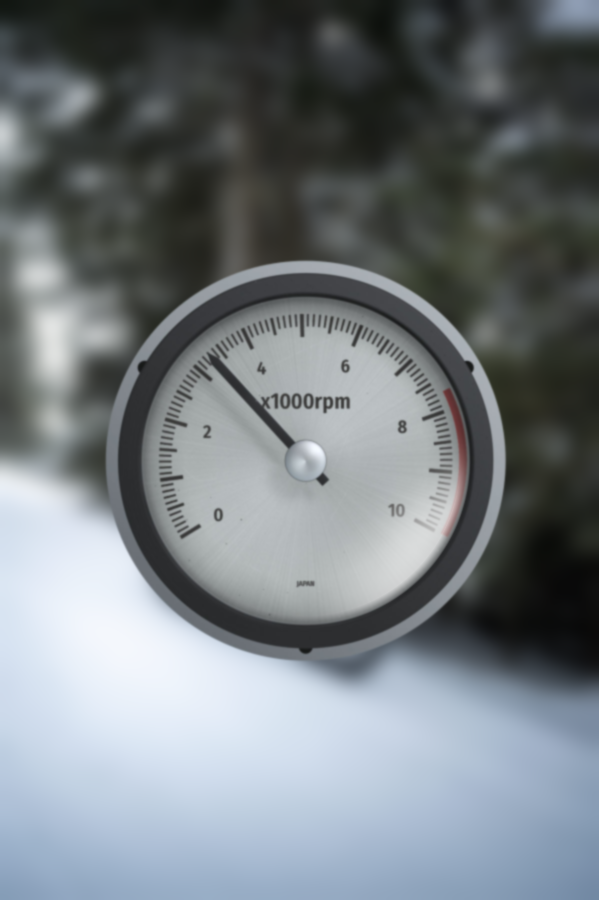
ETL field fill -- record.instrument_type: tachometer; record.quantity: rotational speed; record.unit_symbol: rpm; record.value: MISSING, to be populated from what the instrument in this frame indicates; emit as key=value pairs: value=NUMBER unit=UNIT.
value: value=3300 unit=rpm
